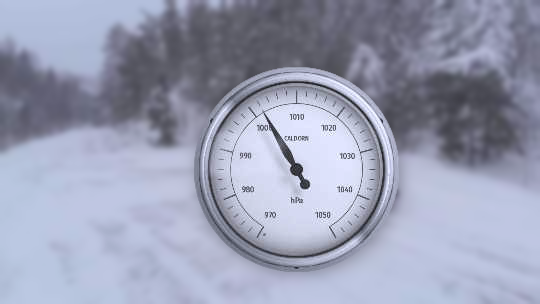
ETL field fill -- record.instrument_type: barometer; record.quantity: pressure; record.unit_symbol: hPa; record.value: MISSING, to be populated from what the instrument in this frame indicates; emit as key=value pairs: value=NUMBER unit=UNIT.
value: value=1002 unit=hPa
